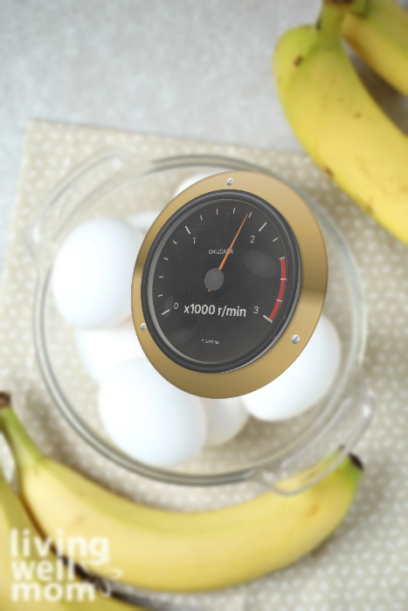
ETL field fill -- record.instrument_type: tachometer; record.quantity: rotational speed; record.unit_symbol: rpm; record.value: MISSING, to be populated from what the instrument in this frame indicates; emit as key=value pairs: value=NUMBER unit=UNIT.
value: value=1800 unit=rpm
